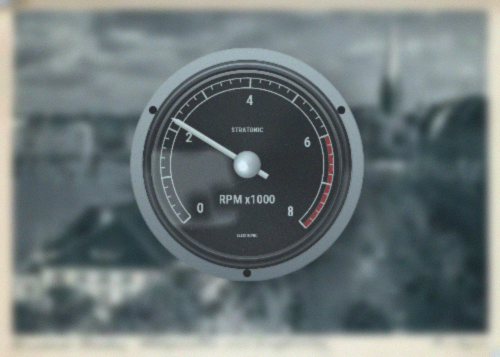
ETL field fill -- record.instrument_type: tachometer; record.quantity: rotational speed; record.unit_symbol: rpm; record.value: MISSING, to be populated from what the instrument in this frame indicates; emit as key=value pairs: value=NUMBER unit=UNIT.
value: value=2200 unit=rpm
